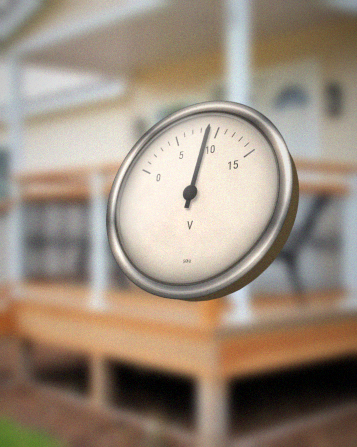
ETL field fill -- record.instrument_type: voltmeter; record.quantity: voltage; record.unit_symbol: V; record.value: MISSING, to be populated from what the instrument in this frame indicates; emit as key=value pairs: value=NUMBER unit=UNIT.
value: value=9 unit=V
